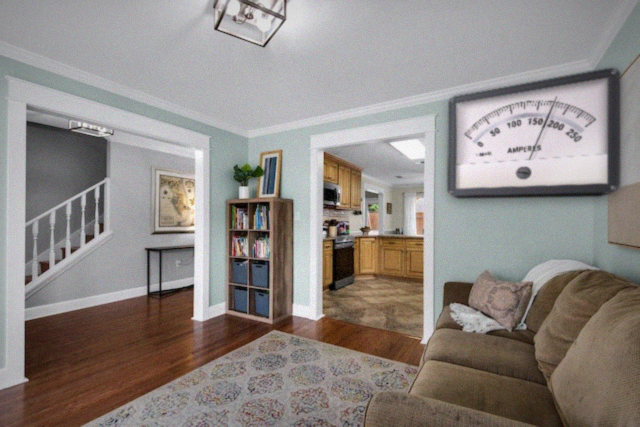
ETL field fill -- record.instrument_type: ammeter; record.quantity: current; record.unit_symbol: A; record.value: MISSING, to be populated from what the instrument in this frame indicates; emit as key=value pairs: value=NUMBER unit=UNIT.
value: value=175 unit=A
